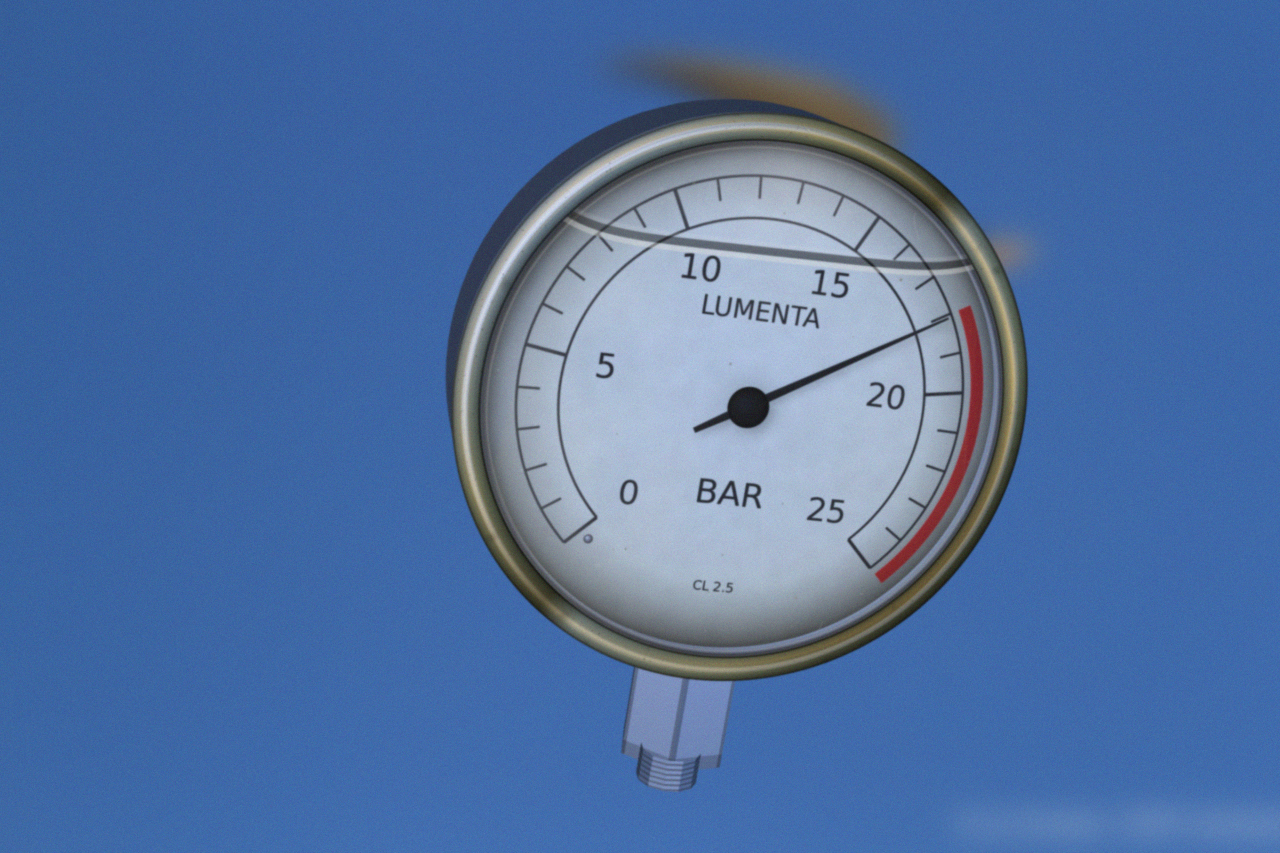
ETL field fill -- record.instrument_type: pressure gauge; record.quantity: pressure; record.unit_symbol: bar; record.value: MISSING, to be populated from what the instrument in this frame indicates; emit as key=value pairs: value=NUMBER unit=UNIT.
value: value=18 unit=bar
